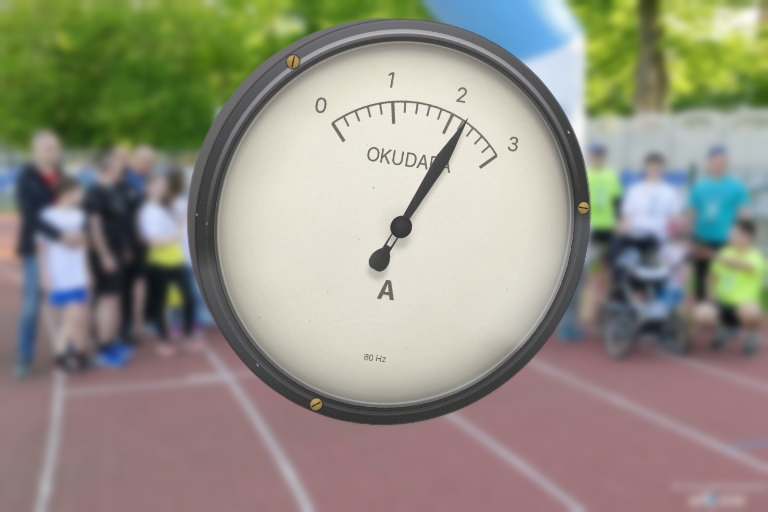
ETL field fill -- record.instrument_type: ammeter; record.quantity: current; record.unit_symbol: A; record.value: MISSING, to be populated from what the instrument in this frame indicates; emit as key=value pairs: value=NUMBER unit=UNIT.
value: value=2.2 unit=A
